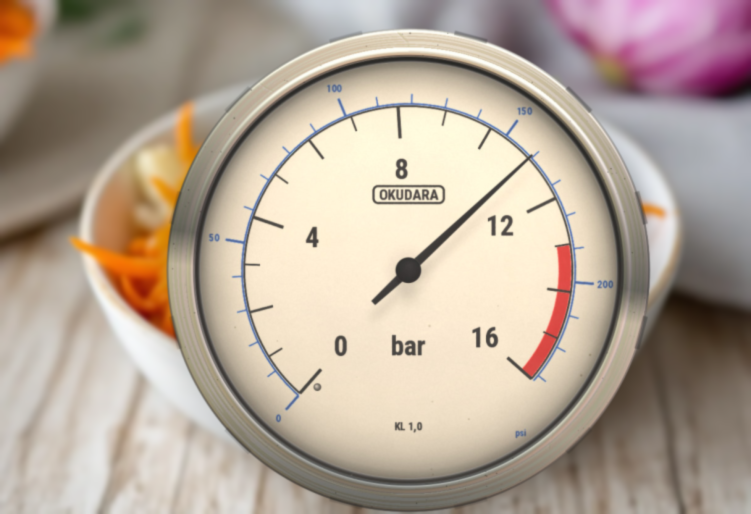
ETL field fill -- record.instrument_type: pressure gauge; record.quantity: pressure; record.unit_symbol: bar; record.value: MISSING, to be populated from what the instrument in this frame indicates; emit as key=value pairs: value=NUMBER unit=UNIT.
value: value=11 unit=bar
